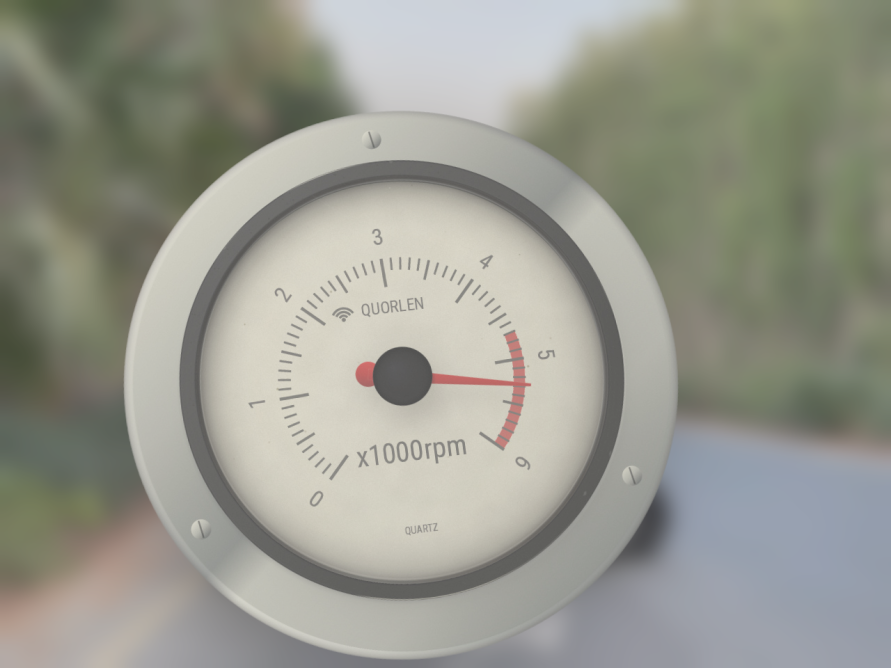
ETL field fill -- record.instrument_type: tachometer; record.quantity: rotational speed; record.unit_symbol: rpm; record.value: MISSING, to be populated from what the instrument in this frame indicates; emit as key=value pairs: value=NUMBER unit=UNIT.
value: value=5300 unit=rpm
